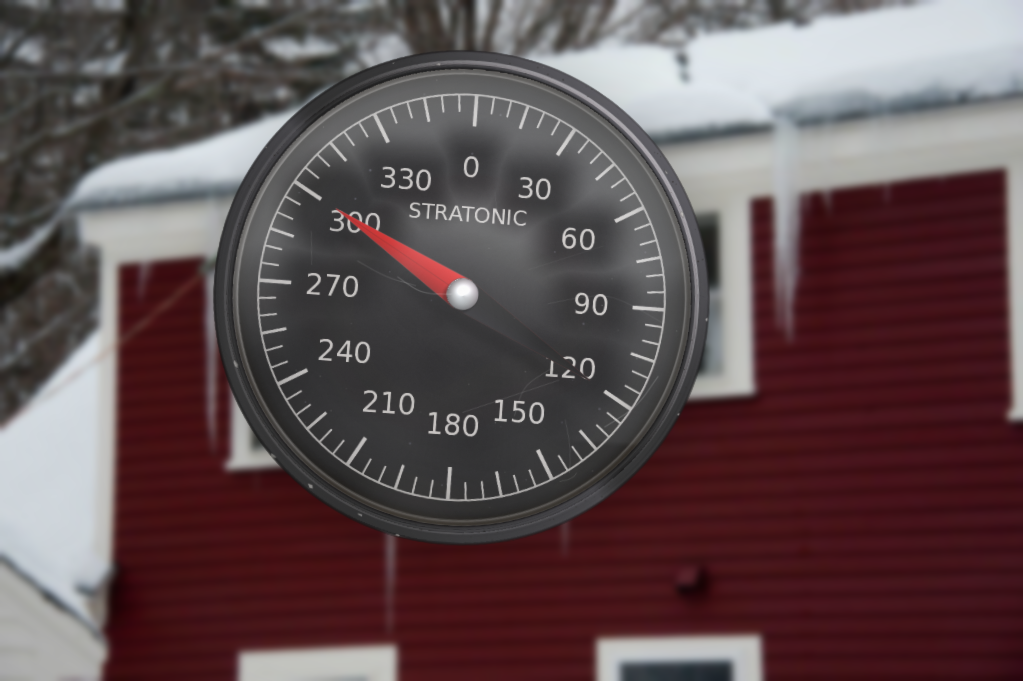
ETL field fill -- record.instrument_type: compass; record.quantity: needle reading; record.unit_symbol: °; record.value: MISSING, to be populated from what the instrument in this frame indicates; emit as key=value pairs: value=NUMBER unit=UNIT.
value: value=300 unit=°
